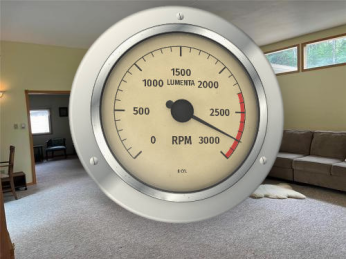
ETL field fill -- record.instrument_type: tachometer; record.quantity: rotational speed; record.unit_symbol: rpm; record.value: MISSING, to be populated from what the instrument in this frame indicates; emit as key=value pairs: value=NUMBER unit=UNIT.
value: value=2800 unit=rpm
